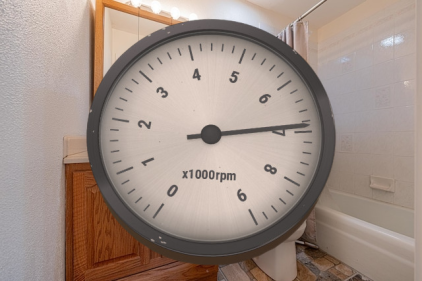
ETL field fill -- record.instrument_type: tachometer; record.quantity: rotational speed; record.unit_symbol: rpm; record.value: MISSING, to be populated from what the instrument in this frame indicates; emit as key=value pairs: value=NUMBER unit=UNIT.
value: value=6900 unit=rpm
